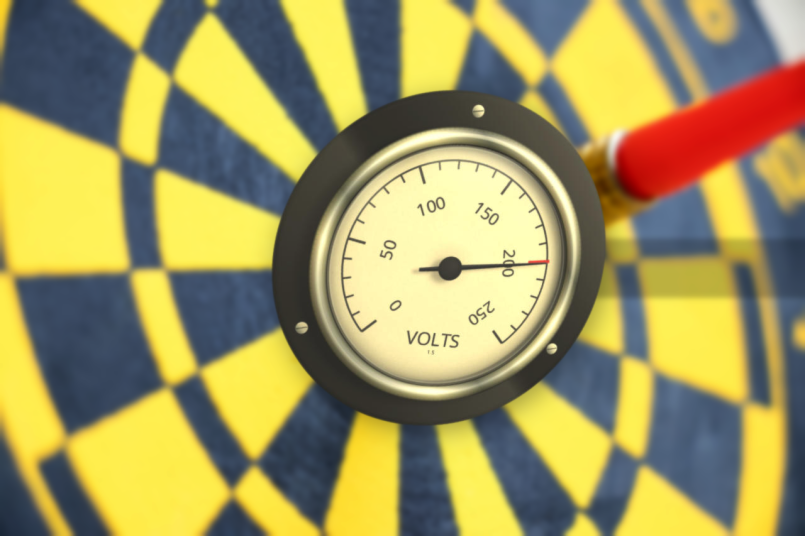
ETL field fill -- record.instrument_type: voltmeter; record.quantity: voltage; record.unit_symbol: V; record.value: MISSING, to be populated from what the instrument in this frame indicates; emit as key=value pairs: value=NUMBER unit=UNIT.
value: value=200 unit=V
